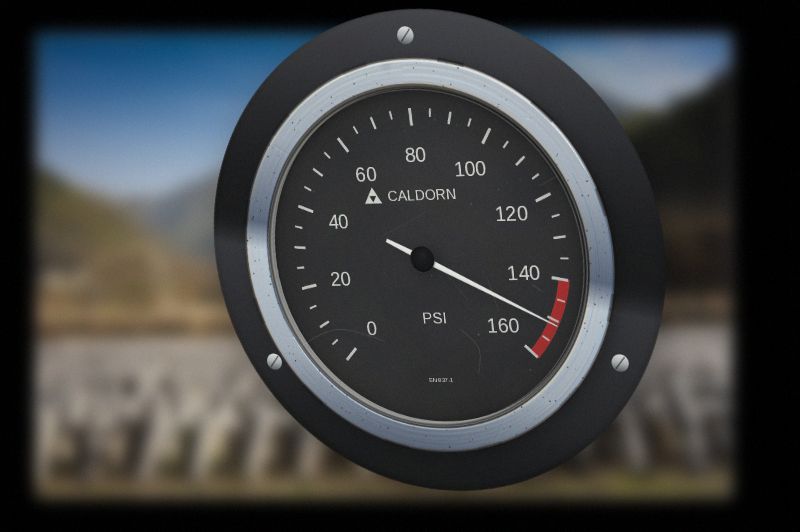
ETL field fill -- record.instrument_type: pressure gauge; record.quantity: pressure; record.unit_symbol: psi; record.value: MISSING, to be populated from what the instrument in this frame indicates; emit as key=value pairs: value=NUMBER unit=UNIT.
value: value=150 unit=psi
